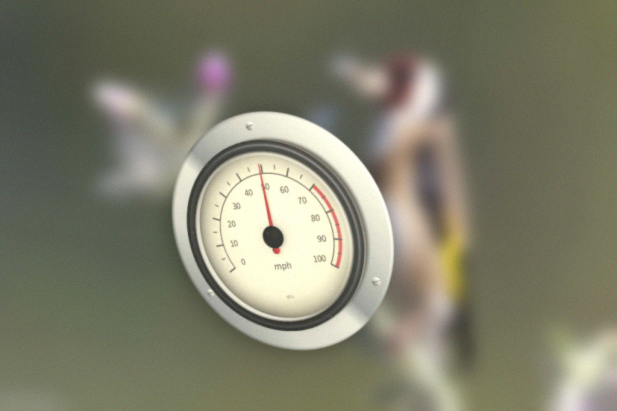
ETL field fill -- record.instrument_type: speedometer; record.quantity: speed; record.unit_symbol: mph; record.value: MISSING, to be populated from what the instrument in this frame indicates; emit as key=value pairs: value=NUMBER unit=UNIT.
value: value=50 unit=mph
